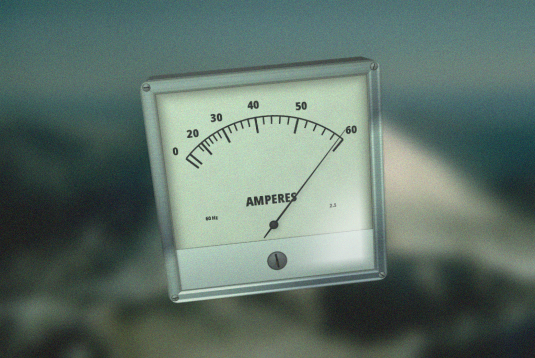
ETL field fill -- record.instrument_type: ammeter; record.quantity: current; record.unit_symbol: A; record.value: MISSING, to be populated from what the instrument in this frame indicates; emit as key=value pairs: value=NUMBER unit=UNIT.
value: value=59 unit=A
